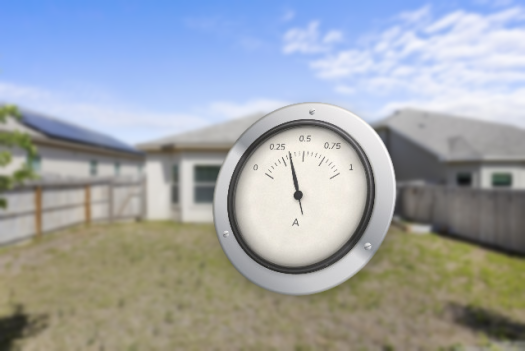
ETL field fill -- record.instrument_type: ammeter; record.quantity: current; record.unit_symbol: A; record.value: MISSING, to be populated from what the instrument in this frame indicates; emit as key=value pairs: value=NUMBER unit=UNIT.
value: value=0.35 unit=A
